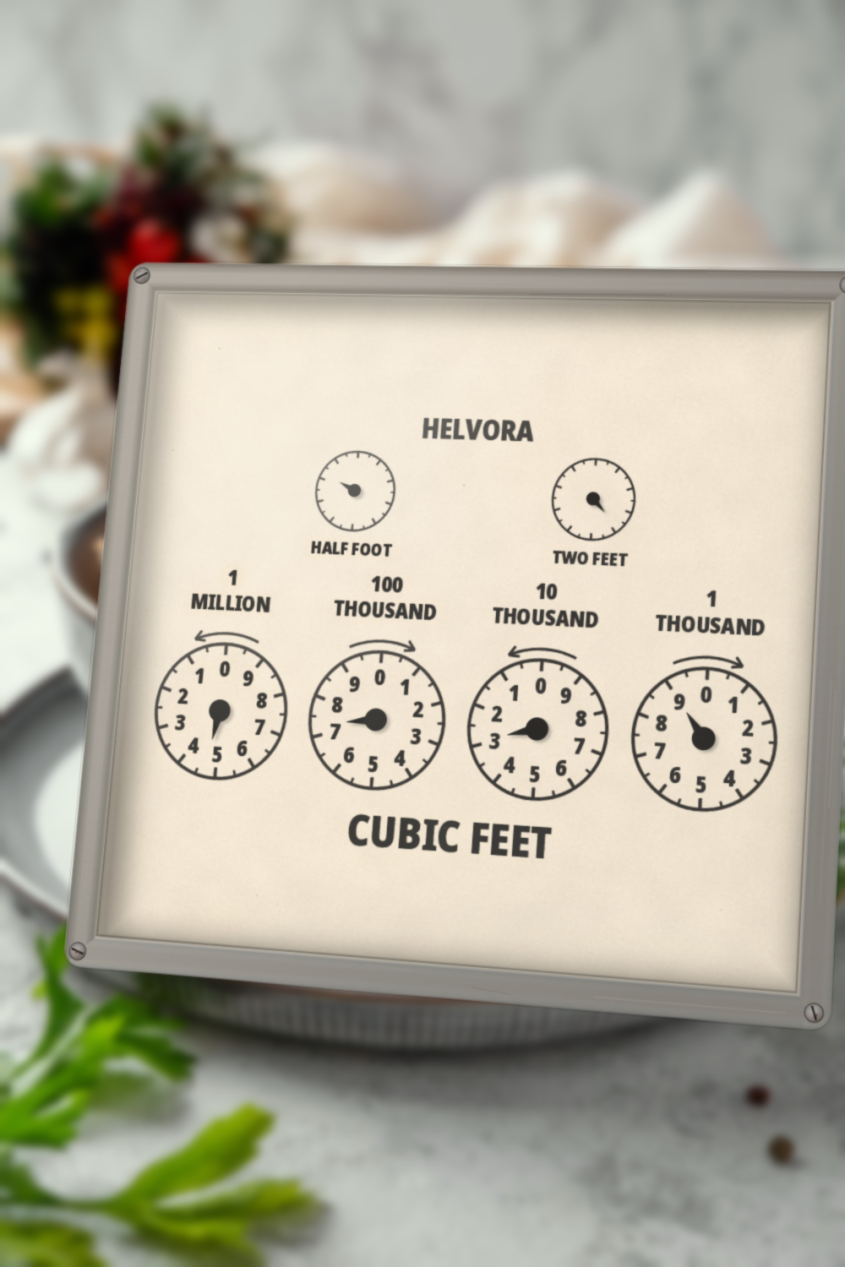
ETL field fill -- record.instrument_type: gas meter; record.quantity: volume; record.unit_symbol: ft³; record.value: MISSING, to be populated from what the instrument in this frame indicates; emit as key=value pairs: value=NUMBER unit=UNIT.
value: value=472900 unit=ft³
